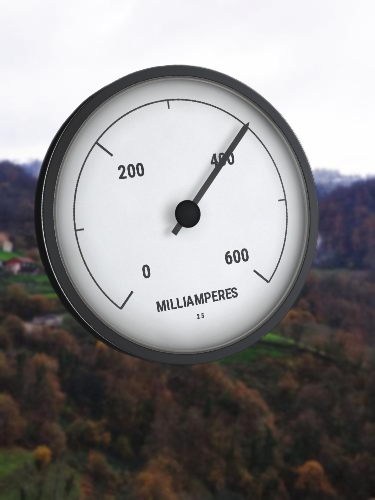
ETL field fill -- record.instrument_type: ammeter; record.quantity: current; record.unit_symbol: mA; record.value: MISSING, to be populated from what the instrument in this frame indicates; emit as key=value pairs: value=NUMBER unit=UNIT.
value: value=400 unit=mA
